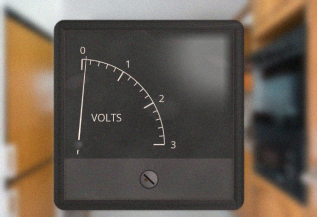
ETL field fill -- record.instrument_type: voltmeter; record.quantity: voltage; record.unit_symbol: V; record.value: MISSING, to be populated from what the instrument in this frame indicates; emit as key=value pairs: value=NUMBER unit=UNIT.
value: value=0.1 unit=V
